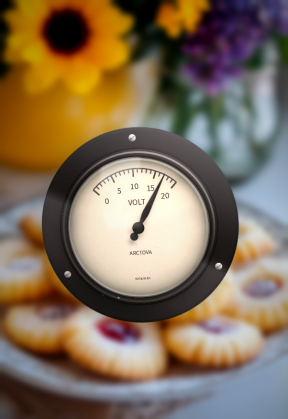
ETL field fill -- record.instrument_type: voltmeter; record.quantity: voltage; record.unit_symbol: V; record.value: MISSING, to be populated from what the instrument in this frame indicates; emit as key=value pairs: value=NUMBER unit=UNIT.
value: value=17 unit=V
